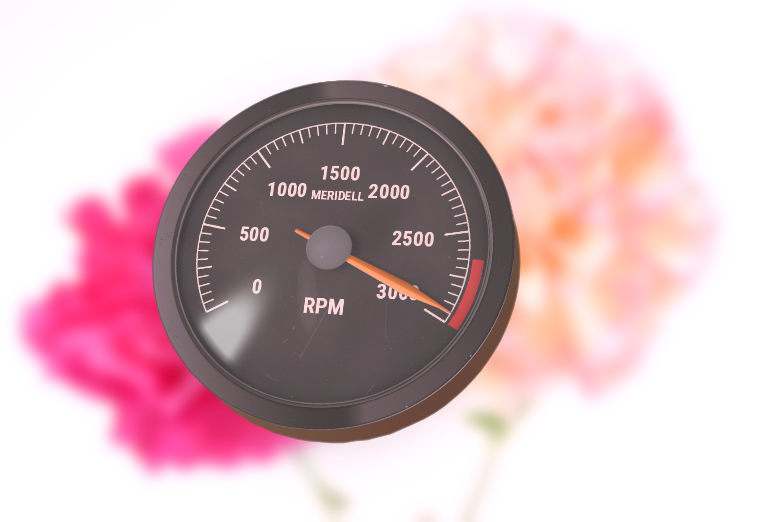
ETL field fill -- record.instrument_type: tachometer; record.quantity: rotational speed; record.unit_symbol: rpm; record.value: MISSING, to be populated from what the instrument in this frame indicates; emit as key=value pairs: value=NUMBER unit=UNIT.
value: value=2950 unit=rpm
